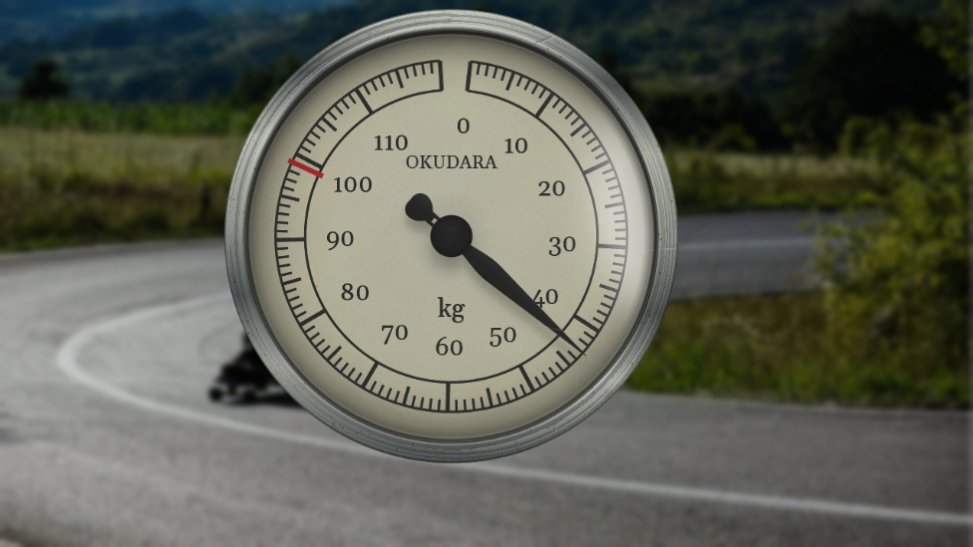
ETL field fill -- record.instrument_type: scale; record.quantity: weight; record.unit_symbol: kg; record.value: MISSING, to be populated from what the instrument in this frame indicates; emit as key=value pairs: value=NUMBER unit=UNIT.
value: value=43 unit=kg
